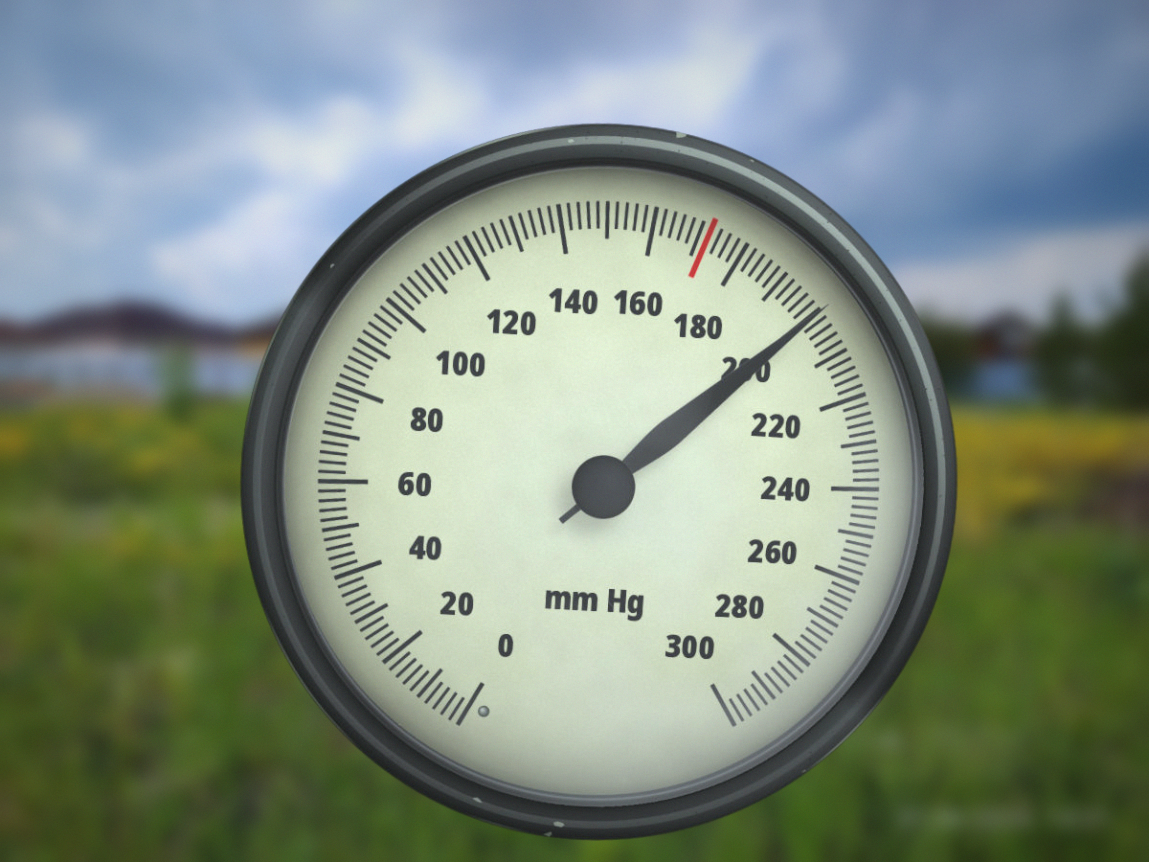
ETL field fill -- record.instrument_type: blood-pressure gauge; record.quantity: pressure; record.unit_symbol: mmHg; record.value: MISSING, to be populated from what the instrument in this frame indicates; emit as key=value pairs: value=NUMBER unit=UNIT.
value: value=200 unit=mmHg
